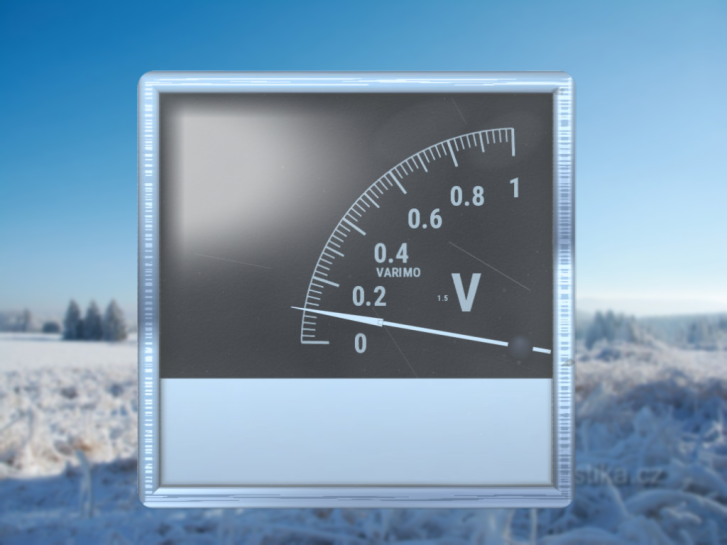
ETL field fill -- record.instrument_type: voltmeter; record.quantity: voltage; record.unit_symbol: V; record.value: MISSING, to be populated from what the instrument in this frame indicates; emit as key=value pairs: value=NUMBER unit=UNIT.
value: value=0.1 unit=V
